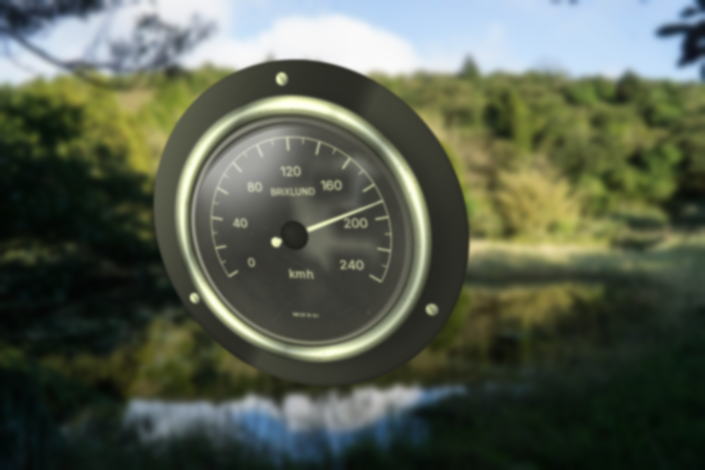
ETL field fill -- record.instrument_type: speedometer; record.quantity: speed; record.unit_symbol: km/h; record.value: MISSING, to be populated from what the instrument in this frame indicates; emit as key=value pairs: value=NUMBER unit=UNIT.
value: value=190 unit=km/h
